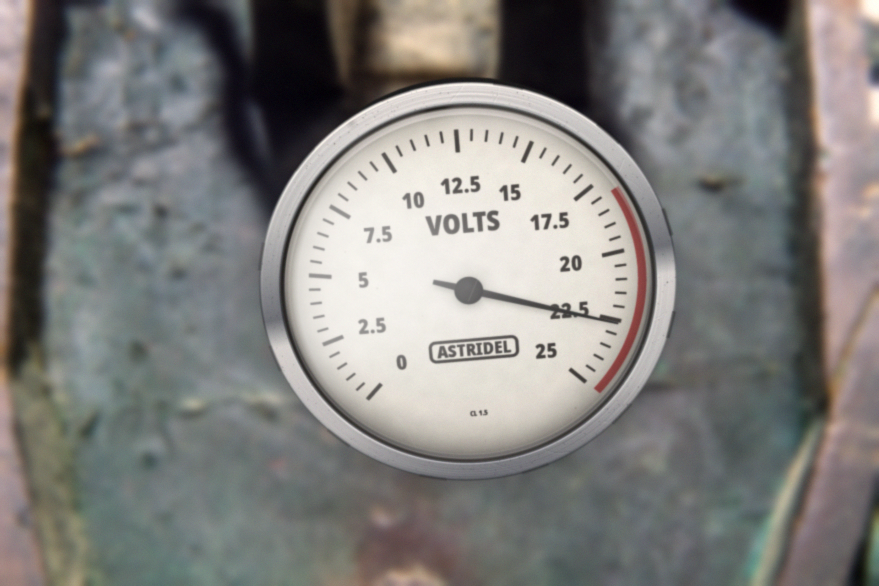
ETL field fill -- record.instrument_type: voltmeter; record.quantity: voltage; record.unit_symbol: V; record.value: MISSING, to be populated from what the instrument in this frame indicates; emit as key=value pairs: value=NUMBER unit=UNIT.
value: value=22.5 unit=V
